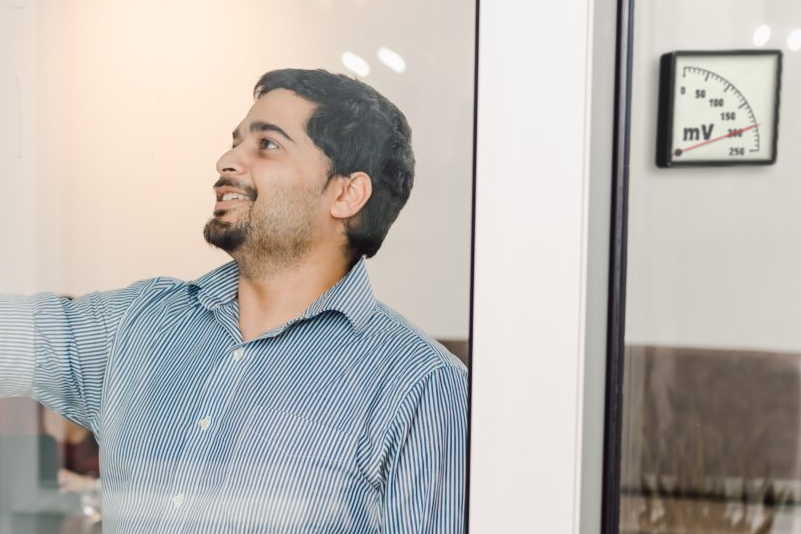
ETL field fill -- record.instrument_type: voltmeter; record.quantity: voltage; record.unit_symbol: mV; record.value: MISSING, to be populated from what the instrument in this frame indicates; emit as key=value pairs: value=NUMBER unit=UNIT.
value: value=200 unit=mV
